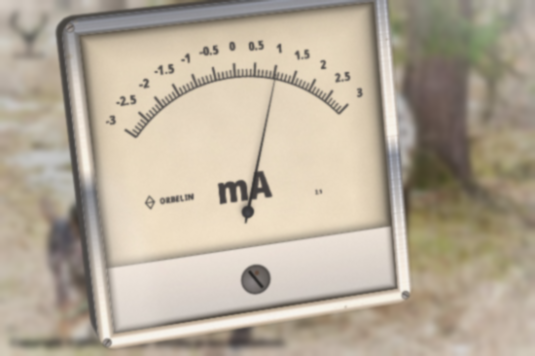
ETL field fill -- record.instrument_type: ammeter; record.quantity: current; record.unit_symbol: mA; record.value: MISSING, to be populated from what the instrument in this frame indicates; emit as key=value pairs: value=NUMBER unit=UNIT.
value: value=1 unit=mA
